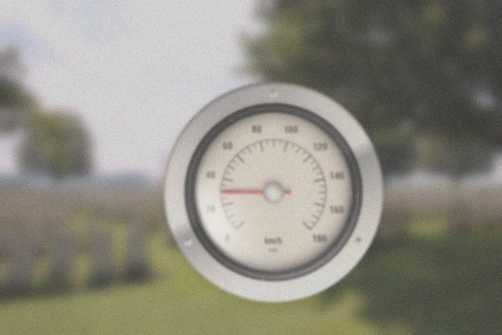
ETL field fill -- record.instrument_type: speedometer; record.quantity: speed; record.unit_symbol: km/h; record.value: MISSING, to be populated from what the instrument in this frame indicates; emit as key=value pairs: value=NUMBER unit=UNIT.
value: value=30 unit=km/h
